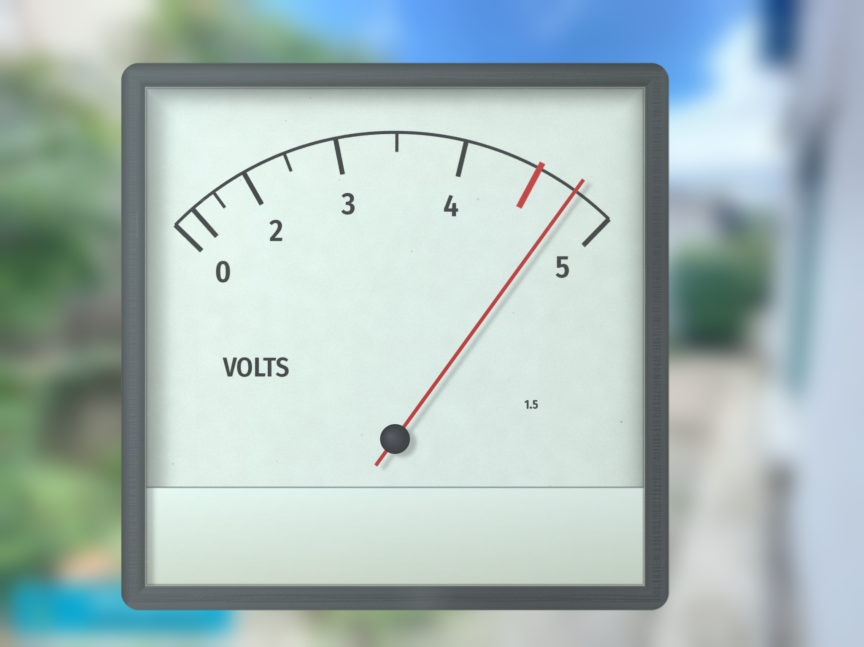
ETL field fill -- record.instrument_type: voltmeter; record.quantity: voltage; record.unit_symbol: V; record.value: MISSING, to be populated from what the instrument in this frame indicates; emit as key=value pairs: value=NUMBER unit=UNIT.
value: value=4.75 unit=V
